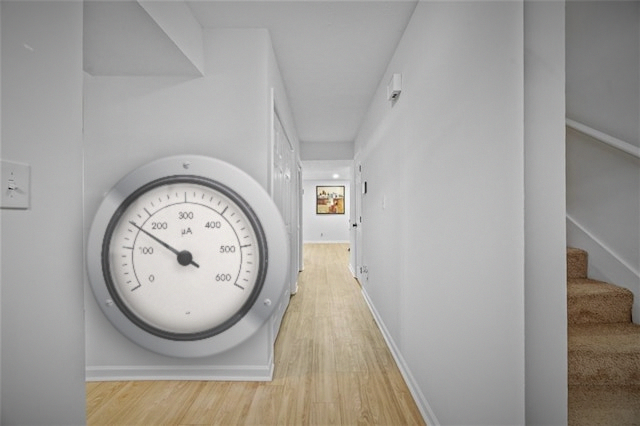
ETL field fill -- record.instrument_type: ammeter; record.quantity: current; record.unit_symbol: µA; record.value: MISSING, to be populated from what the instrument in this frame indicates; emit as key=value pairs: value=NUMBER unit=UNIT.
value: value=160 unit=µA
